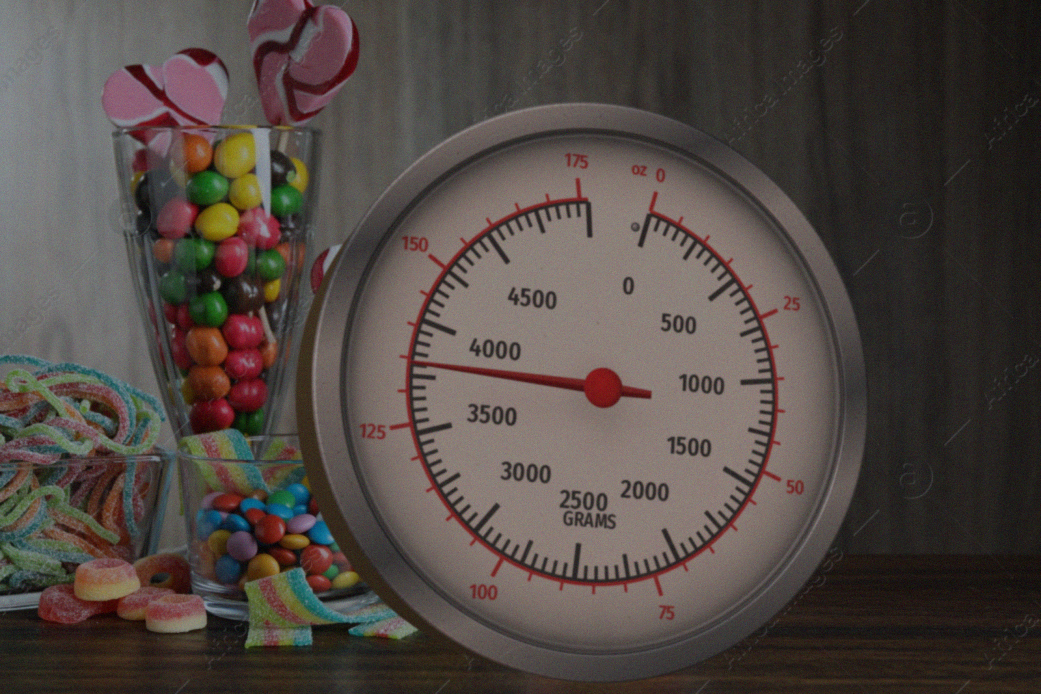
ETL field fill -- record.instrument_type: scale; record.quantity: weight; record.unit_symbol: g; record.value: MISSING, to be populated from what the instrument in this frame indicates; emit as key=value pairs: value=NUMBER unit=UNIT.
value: value=3800 unit=g
